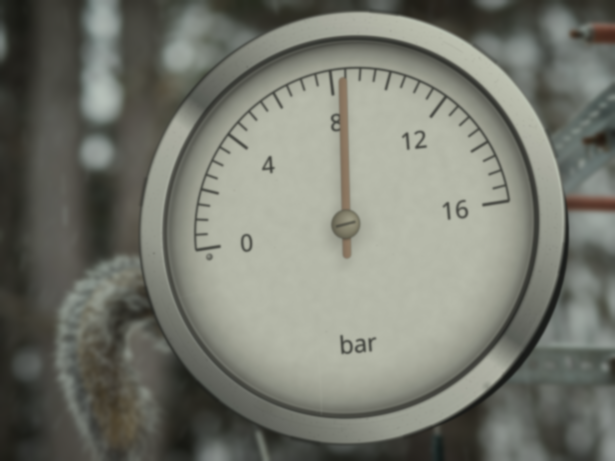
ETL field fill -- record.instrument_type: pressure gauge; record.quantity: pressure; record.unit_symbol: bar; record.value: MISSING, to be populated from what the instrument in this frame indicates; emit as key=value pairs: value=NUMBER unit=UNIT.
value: value=8.5 unit=bar
